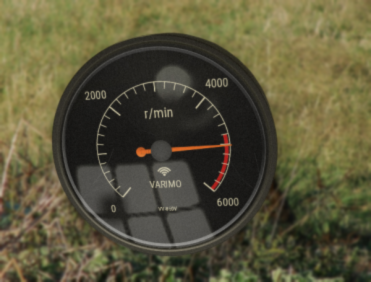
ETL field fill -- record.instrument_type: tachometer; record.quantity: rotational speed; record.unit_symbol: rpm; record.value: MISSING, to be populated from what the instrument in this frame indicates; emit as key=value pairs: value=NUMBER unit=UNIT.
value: value=5000 unit=rpm
